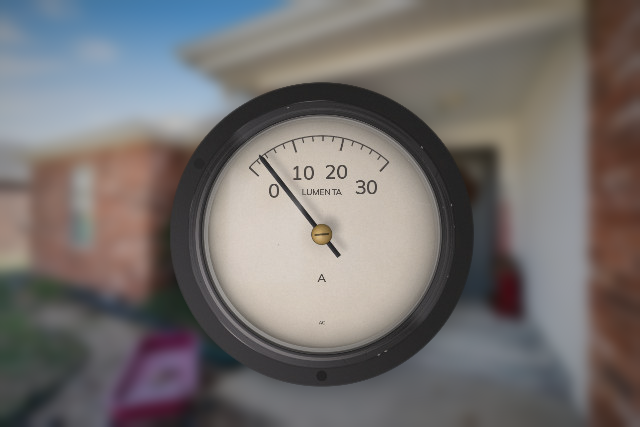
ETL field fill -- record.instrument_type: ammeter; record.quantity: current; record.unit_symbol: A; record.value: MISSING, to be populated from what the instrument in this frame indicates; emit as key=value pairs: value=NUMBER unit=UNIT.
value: value=3 unit=A
